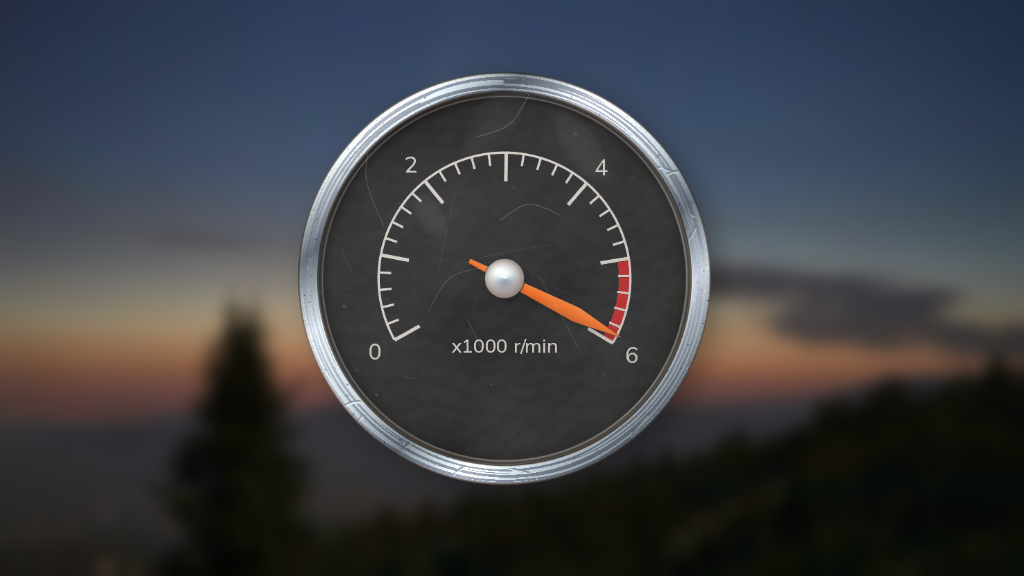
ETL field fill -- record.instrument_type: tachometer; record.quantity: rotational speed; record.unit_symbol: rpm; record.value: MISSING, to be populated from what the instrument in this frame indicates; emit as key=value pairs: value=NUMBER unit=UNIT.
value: value=5900 unit=rpm
